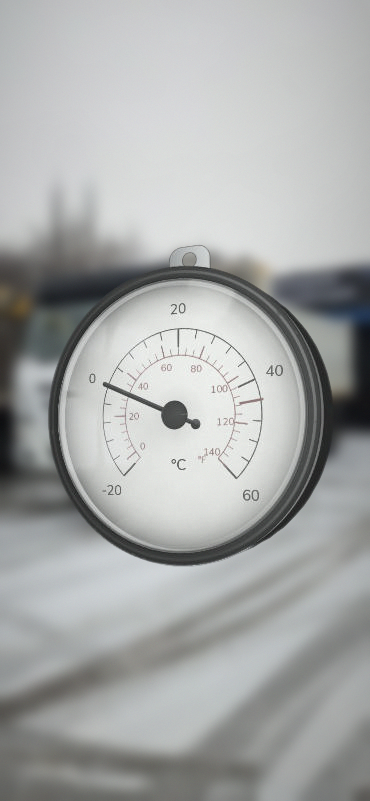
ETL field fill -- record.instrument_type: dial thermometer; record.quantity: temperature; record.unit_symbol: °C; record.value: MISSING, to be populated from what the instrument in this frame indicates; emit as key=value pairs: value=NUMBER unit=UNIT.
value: value=0 unit=°C
